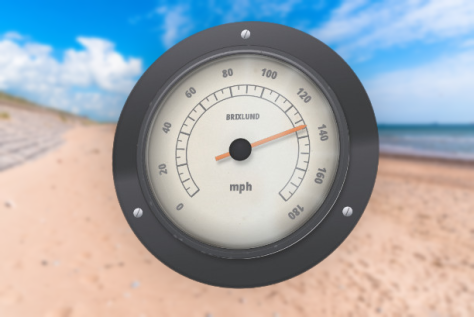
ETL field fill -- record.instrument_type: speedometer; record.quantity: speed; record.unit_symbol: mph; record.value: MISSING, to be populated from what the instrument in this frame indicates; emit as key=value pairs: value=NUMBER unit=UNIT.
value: value=135 unit=mph
